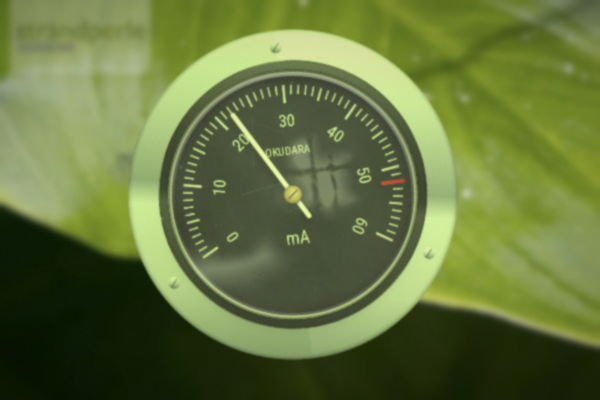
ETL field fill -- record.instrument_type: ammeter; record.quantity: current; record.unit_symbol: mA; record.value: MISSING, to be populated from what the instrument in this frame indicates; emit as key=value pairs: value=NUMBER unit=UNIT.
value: value=22 unit=mA
